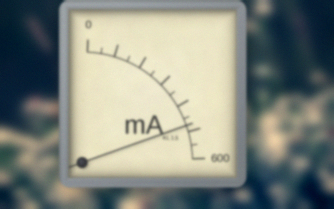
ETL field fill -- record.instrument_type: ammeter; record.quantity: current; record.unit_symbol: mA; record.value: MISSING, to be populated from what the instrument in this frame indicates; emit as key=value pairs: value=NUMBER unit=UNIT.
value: value=475 unit=mA
